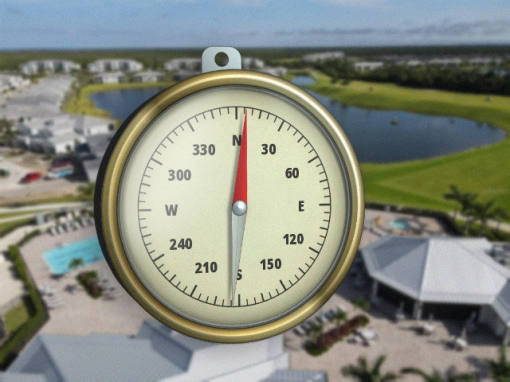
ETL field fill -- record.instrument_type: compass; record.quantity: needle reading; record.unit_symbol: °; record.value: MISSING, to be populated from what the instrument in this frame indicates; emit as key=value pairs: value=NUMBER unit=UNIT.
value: value=5 unit=°
